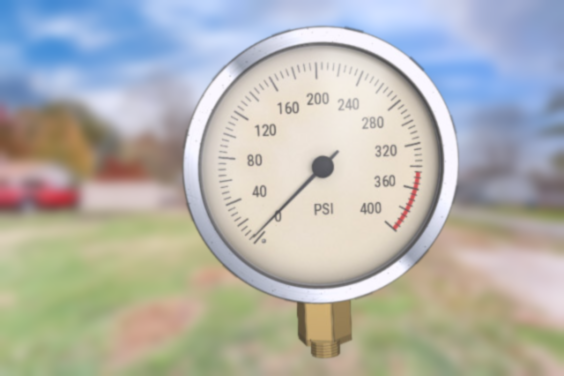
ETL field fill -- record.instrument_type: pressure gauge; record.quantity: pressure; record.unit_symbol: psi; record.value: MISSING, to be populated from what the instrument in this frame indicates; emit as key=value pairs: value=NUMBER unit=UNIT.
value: value=5 unit=psi
